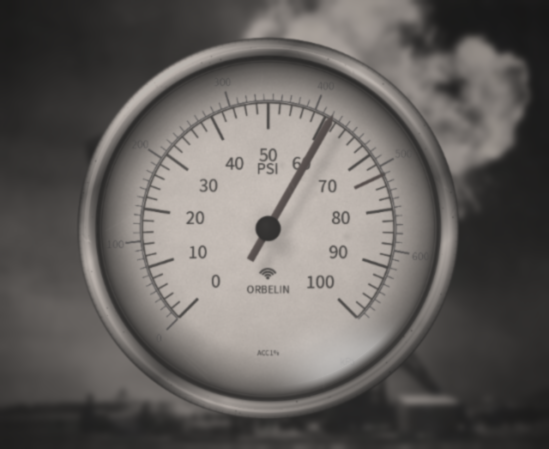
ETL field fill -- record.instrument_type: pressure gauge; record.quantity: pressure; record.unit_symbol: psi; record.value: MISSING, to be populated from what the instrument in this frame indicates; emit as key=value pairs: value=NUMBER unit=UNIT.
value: value=61 unit=psi
